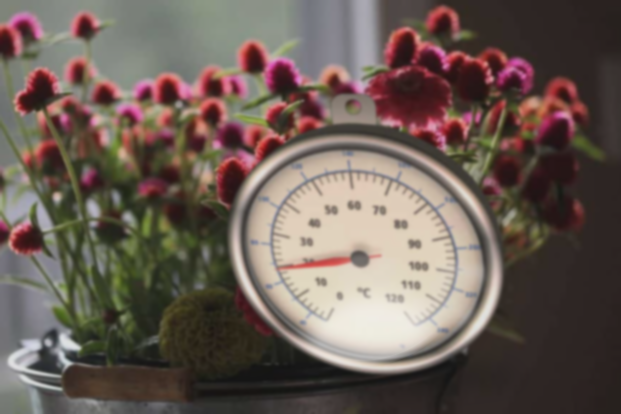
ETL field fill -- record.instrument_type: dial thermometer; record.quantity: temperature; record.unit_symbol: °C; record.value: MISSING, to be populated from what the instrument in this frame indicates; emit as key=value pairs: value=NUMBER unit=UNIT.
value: value=20 unit=°C
